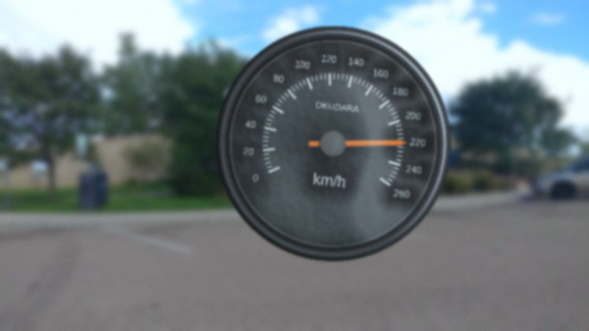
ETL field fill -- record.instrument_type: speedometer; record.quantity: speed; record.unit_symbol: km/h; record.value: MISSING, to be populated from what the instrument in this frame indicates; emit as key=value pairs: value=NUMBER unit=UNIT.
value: value=220 unit=km/h
